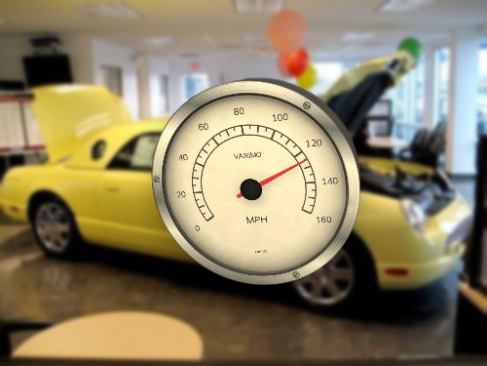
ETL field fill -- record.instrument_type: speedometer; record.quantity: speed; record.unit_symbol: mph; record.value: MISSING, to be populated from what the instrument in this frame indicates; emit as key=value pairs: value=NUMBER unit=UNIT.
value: value=125 unit=mph
